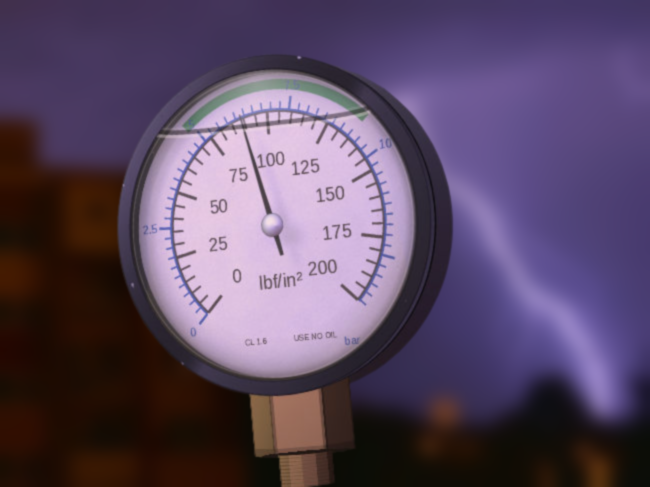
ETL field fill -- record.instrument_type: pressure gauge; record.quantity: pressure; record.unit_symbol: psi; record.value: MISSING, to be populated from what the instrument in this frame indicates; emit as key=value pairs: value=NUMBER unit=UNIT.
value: value=90 unit=psi
